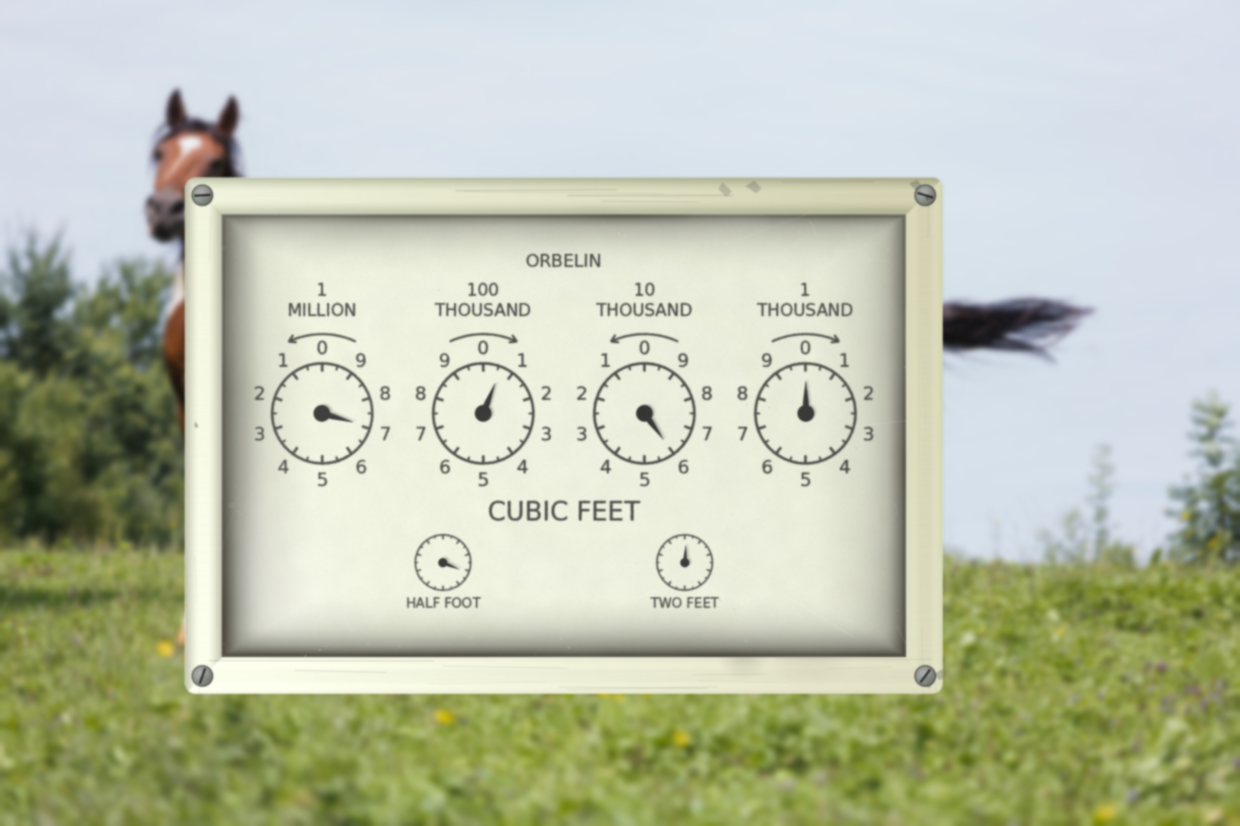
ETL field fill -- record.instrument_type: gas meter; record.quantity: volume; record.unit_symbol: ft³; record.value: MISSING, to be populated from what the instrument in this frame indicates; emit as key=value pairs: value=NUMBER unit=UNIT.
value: value=706000 unit=ft³
